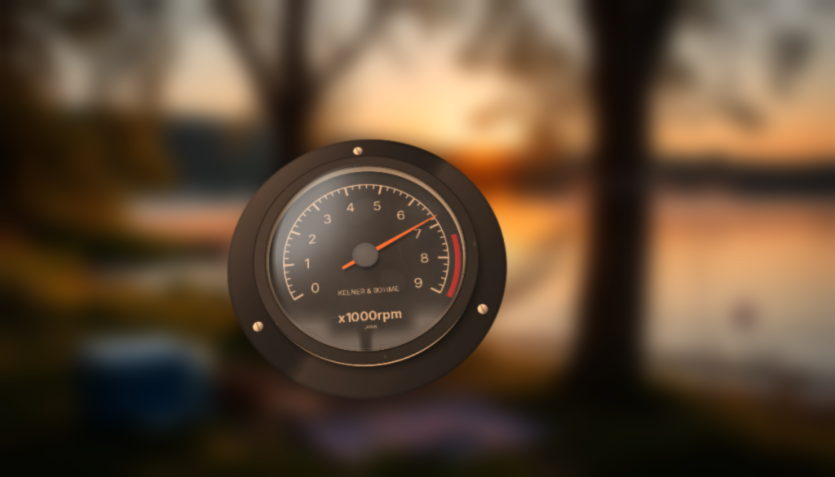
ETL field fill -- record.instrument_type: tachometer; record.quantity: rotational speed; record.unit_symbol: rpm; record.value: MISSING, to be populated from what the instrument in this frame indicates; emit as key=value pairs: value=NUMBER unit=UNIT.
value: value=6800 unit=rpm
